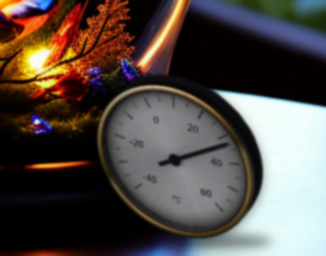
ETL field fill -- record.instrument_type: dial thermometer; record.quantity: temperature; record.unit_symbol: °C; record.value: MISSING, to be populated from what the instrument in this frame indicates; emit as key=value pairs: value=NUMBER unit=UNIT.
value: value=32.5 unit=°C
